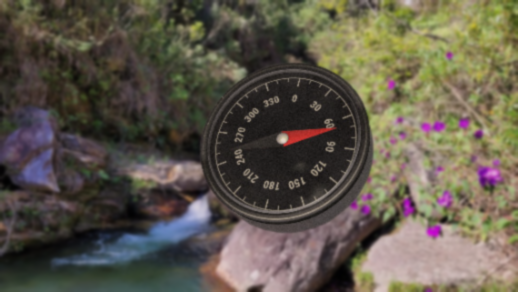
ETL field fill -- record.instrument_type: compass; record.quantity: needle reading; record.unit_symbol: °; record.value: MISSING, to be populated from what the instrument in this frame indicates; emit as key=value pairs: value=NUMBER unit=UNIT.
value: value=70 unit=°
